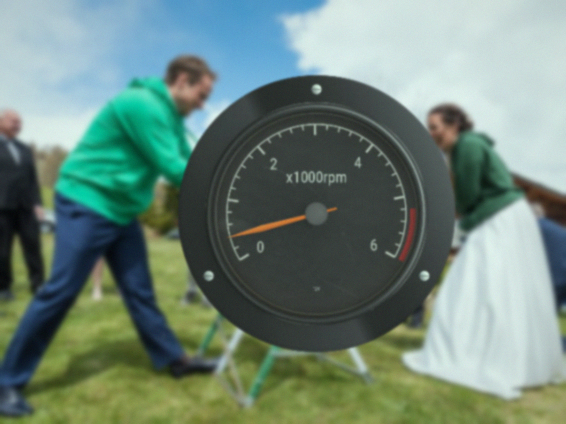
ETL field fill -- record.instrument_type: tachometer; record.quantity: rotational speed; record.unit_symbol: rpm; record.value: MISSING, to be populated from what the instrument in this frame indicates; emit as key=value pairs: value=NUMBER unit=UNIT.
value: value=400 unit=rpm
